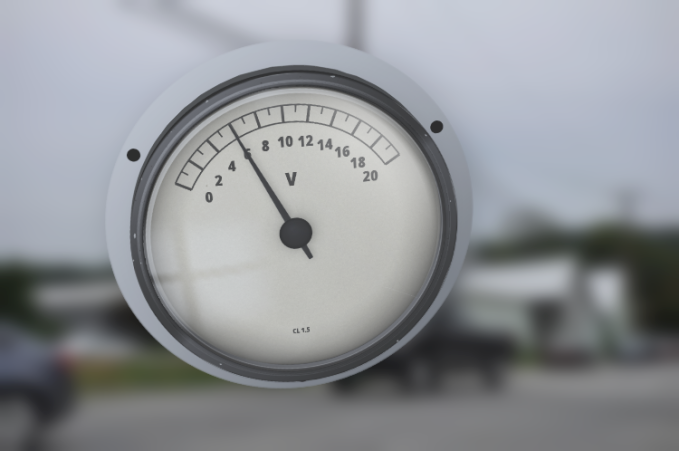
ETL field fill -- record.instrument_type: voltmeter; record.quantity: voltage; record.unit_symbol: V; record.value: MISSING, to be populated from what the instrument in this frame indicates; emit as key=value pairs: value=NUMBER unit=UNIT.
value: value=6 unit=V
